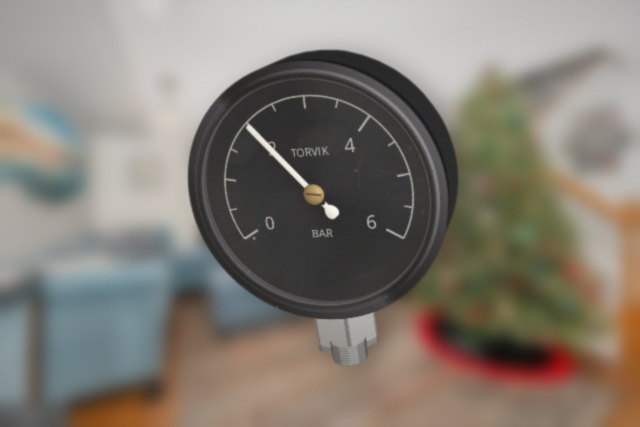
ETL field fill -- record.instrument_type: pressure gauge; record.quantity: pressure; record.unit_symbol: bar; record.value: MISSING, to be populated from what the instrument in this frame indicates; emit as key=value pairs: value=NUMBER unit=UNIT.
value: value=2 unit=bar
